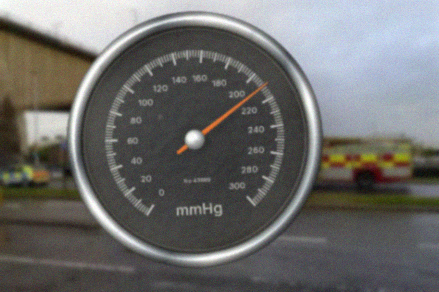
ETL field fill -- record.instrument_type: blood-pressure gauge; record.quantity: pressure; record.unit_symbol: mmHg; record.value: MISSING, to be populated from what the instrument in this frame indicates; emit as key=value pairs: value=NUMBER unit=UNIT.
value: value=210 unit=mmHg
